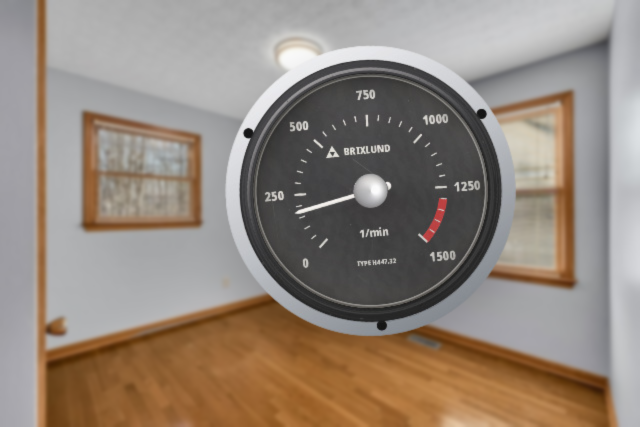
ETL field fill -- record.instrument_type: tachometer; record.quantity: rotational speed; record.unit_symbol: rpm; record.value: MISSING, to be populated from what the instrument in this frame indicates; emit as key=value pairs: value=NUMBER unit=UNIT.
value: value=175 unit=rpm
